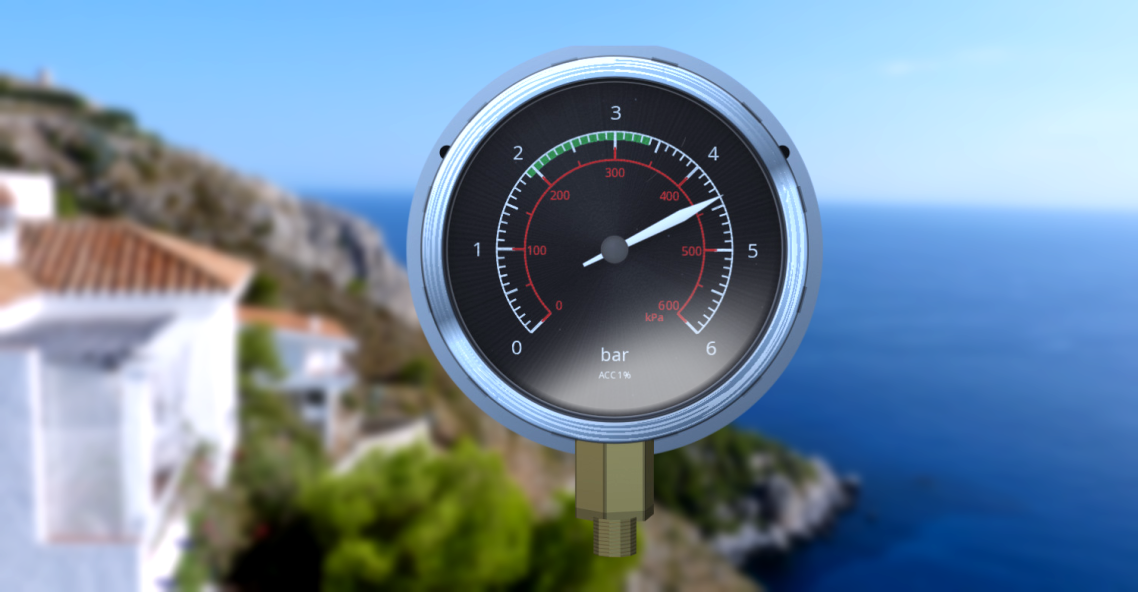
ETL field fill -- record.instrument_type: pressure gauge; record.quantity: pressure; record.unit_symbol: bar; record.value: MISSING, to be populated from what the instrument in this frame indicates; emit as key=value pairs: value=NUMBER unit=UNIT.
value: value=4.4 unit=bar
